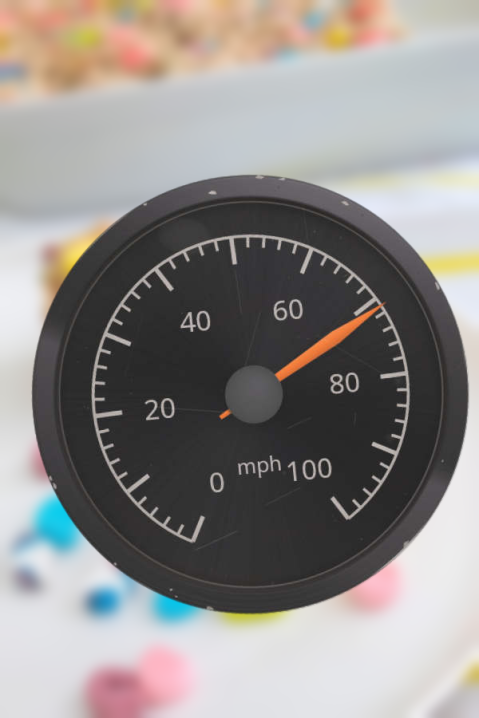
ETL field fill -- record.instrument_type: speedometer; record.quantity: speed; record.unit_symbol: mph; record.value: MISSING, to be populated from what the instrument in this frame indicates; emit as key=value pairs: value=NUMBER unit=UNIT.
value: value=71 unit=mph
